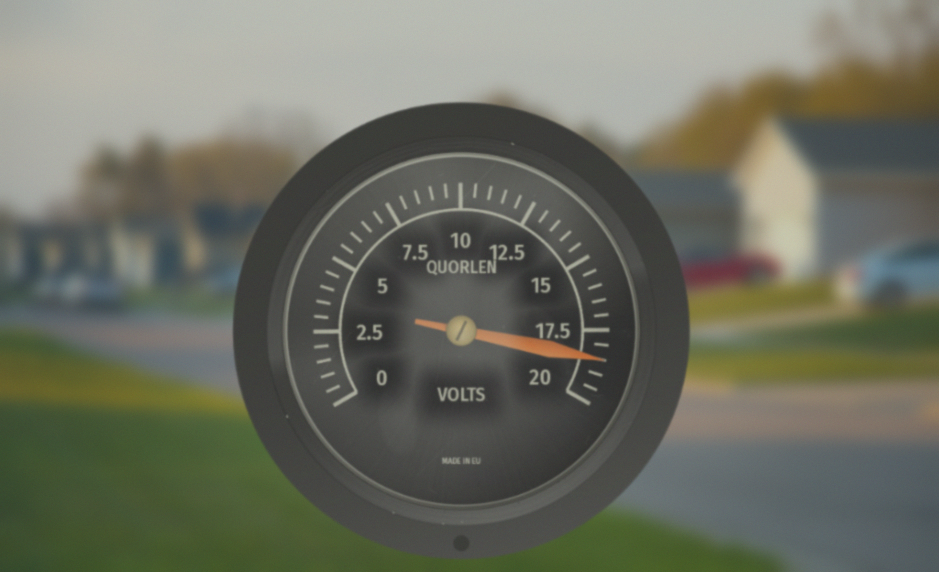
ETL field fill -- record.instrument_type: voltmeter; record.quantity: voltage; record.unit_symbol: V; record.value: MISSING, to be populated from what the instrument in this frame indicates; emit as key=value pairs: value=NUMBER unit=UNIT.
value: value=18.5 unit=V
